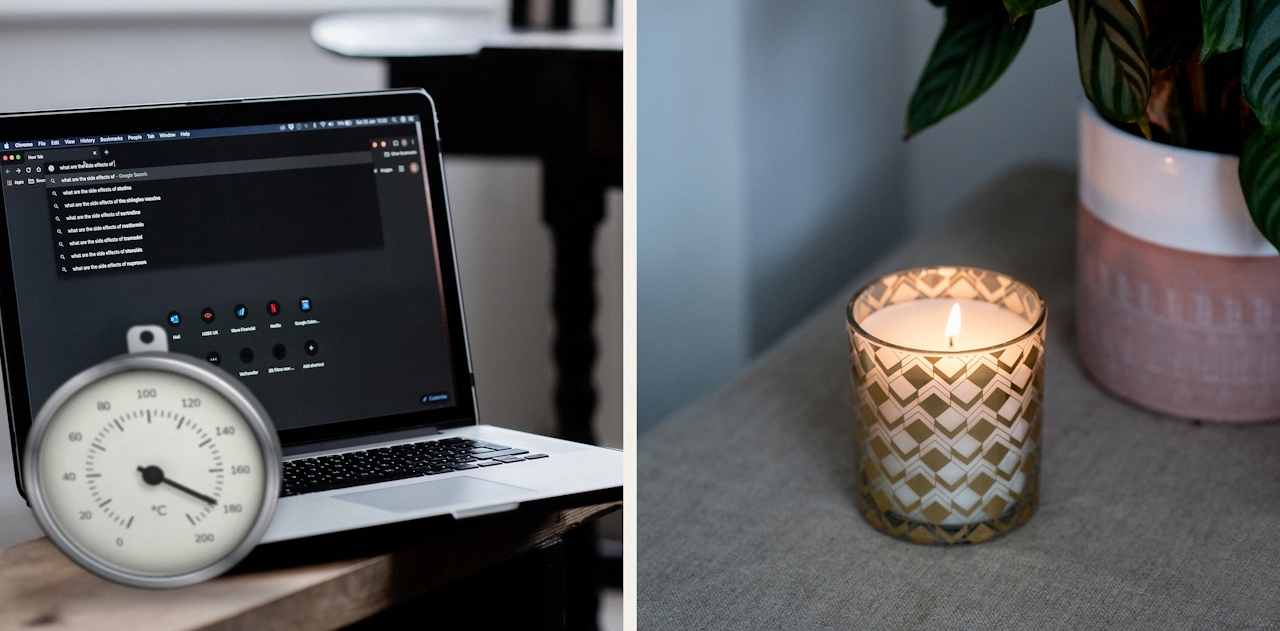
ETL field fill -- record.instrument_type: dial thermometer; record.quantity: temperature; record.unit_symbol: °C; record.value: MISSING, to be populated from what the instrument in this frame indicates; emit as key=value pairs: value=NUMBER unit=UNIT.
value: value=180 unit=°C
